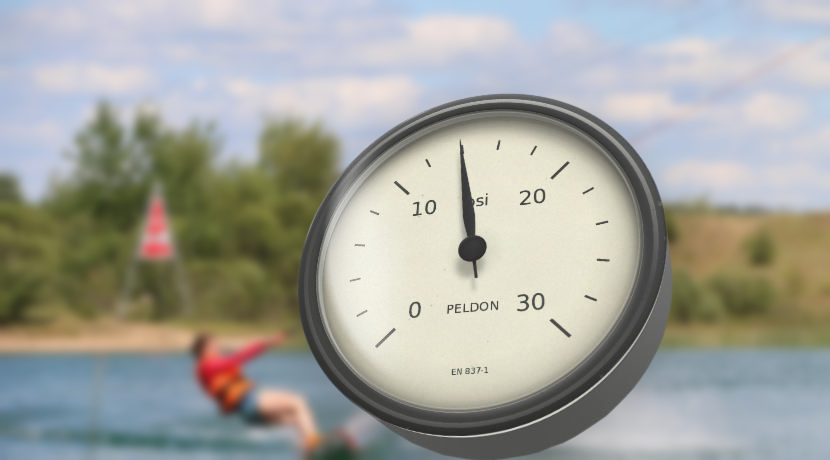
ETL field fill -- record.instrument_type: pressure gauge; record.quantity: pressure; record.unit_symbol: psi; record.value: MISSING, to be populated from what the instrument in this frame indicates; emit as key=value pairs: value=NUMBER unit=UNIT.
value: value=14 unit=psi
